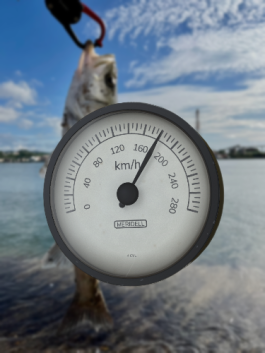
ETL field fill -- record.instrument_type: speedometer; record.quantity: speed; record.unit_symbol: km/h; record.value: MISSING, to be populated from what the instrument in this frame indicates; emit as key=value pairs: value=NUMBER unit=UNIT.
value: value=180 unit=km/h
